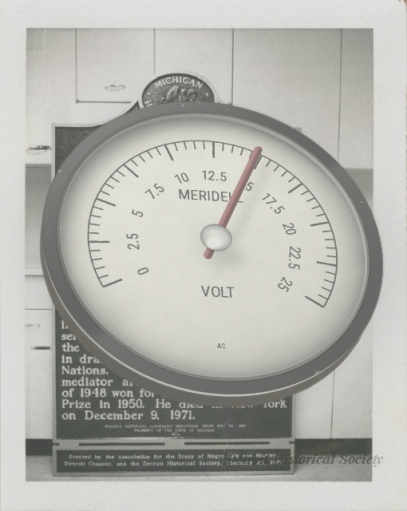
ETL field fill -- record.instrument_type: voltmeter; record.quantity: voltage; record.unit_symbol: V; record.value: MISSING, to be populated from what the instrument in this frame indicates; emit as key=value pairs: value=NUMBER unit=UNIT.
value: value=14.75 unit=V
